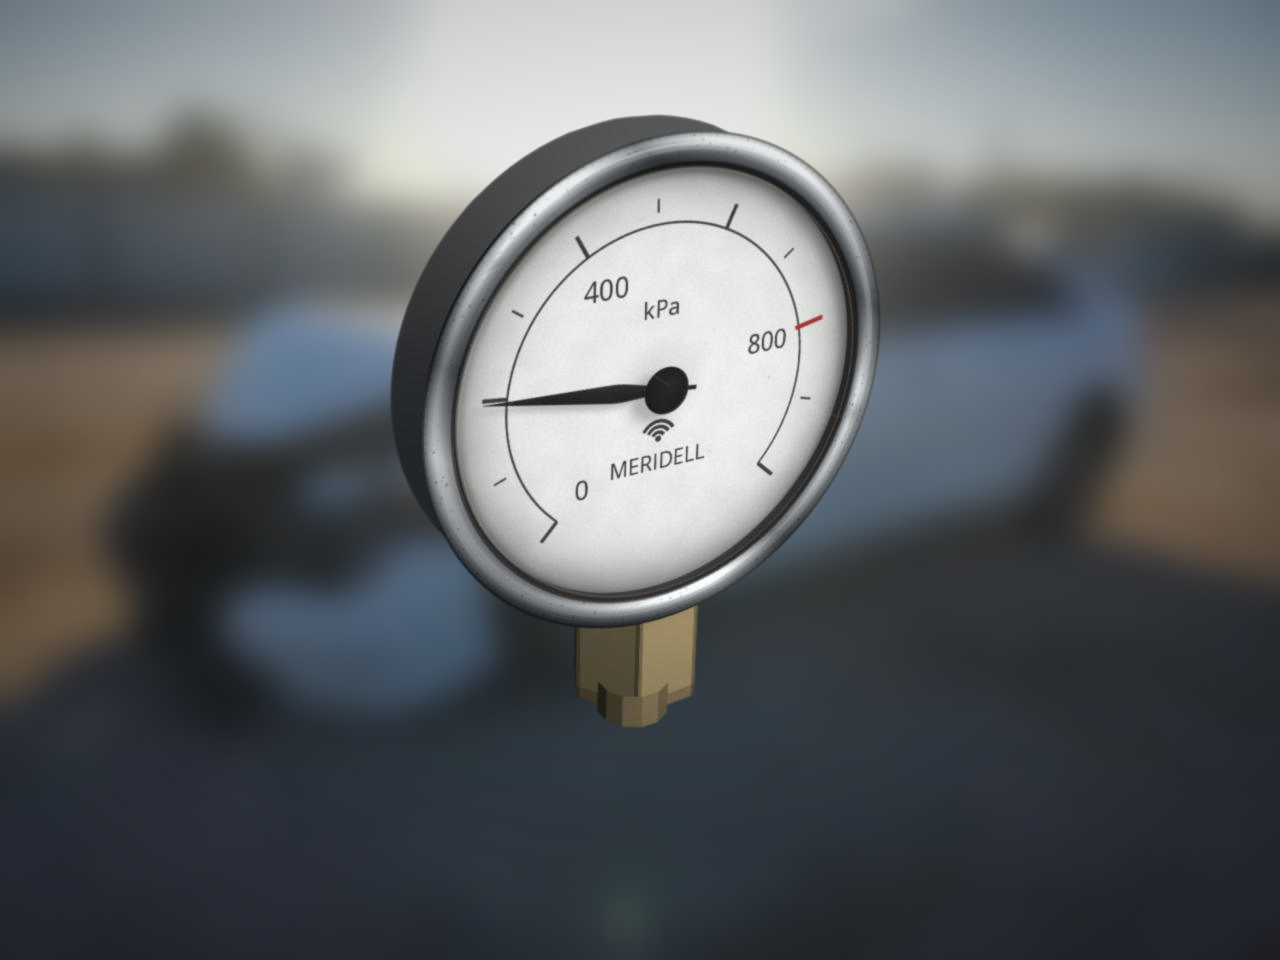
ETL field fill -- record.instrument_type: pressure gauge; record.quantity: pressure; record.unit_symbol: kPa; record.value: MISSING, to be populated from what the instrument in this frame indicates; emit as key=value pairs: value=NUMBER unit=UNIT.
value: value=200 unit=kPa
